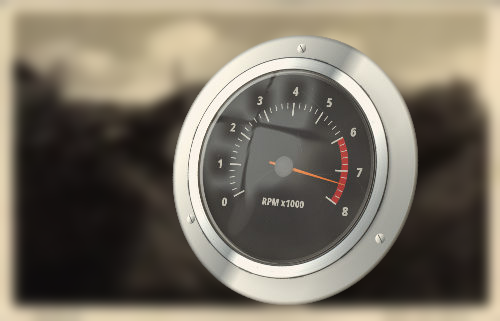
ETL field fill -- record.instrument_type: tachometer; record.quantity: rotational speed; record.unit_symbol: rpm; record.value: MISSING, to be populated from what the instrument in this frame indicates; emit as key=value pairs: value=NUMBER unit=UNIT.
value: value=7400 unit=rpm
